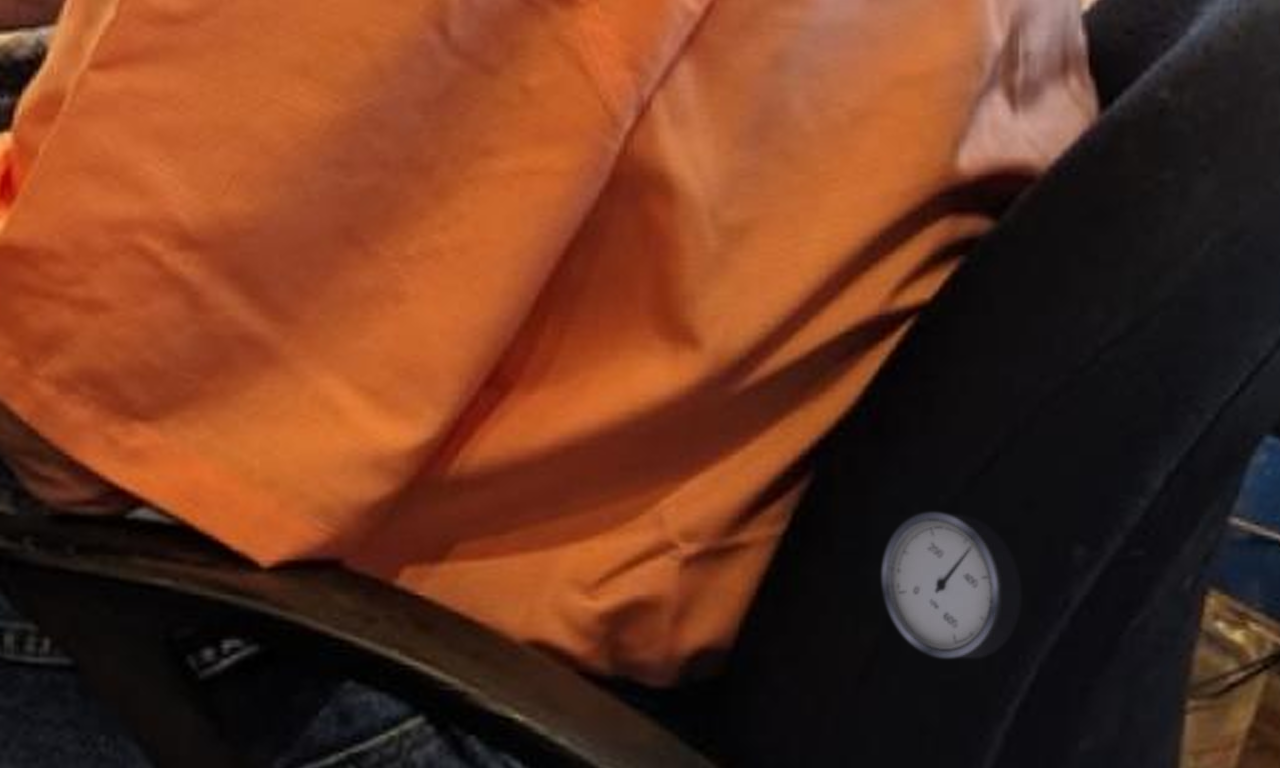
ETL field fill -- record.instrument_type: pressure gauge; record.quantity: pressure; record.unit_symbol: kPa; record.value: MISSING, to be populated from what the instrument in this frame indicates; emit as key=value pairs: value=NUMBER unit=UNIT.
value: value=325 unit=kPa
